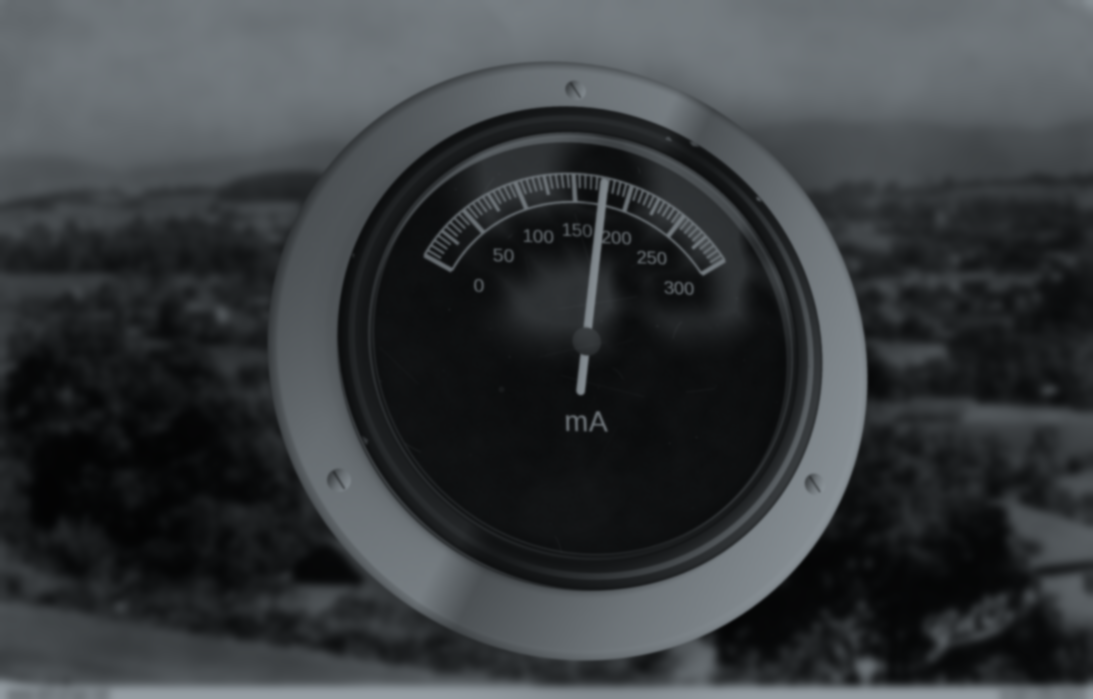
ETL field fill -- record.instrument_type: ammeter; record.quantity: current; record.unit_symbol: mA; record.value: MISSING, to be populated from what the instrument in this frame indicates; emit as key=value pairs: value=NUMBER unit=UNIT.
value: value=175 unit=mA
